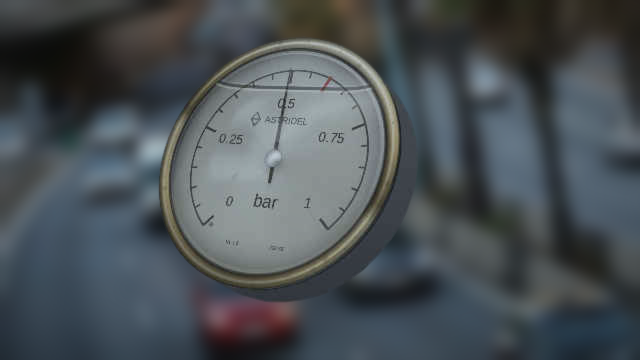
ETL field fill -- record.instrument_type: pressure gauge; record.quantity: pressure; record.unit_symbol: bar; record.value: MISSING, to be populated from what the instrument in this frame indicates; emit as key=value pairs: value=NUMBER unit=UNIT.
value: value=0.5 unit=bar
